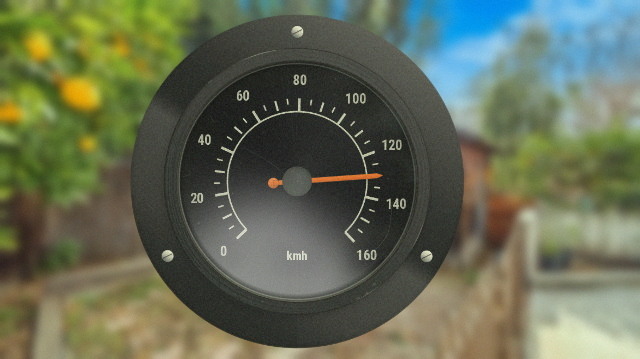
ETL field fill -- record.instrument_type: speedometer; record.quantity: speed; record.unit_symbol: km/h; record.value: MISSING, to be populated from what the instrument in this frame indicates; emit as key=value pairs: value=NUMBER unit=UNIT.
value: value=130 unit=km/h
